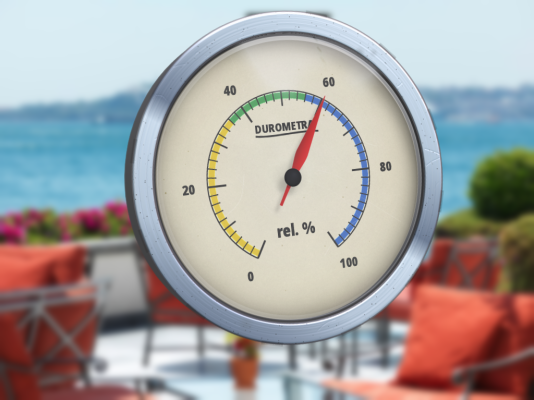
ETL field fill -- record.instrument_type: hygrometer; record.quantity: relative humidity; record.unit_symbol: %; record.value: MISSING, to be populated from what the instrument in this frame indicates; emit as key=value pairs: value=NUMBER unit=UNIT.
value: value=60 unit=%
